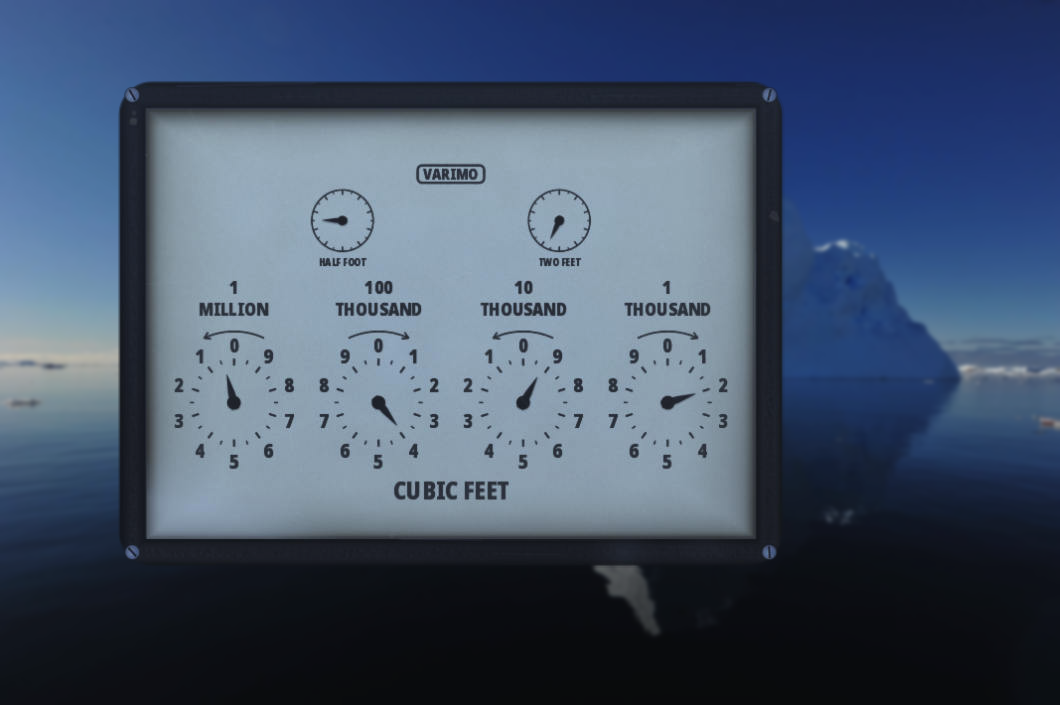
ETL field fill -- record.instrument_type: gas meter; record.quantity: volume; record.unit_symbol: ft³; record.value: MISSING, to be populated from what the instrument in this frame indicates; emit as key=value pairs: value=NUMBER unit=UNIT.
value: value=39200 unit=ft³
